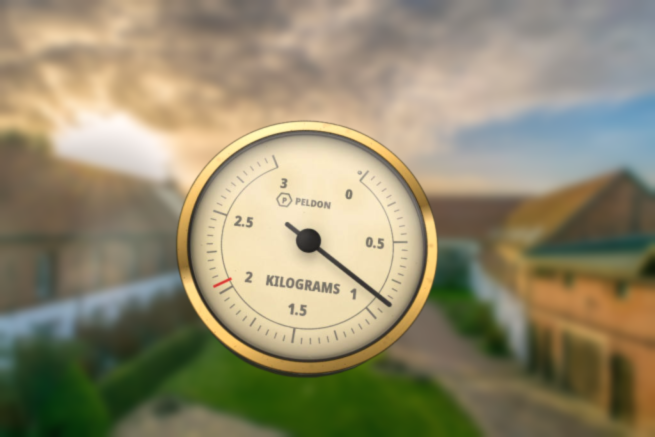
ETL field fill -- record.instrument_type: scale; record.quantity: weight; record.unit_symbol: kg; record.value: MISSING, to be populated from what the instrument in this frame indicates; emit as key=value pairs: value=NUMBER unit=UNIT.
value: value=0.9 unit=kg
